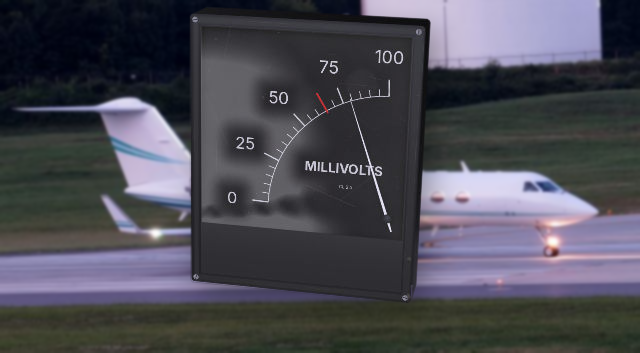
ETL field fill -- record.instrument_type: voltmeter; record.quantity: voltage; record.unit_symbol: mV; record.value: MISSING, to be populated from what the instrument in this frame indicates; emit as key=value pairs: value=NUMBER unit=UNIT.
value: value=80 unit=mV
